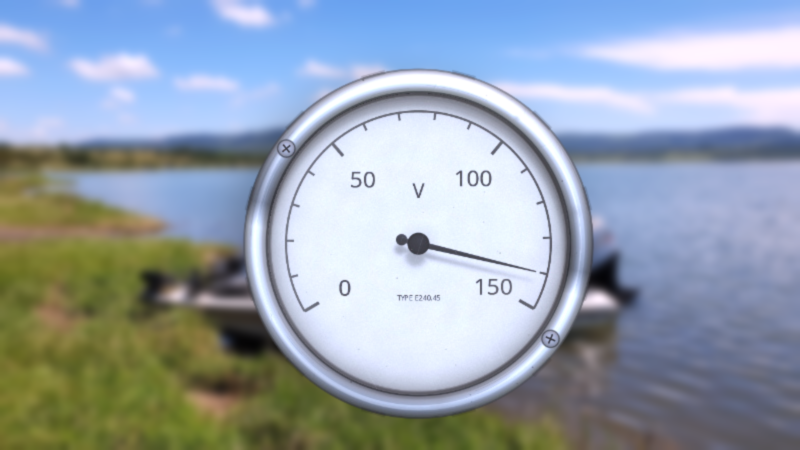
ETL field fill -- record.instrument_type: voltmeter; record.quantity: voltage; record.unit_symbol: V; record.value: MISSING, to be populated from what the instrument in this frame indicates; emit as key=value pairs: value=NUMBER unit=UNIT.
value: value=140 unit=V
